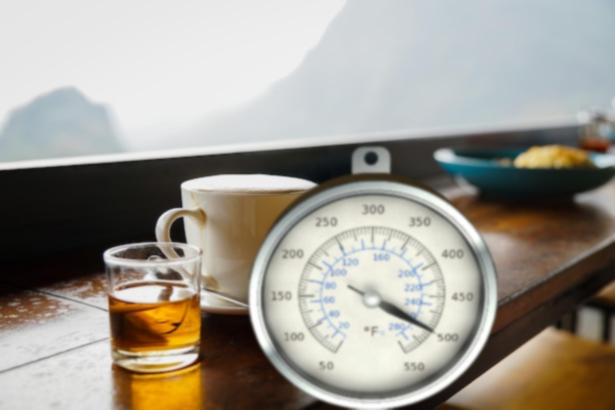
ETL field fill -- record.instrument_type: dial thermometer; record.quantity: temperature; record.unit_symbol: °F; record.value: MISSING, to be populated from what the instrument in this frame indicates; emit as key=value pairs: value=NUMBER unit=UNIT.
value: value=500 unit=°F
